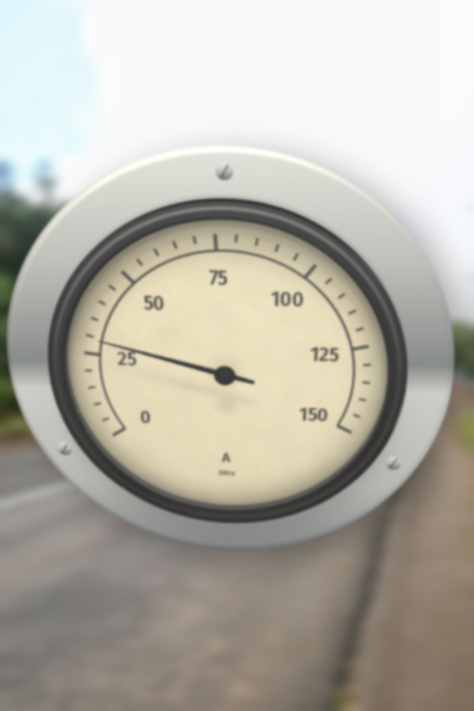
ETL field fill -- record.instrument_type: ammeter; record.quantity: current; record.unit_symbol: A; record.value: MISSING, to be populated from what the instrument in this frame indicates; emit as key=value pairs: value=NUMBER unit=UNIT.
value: value=30 unit=A
